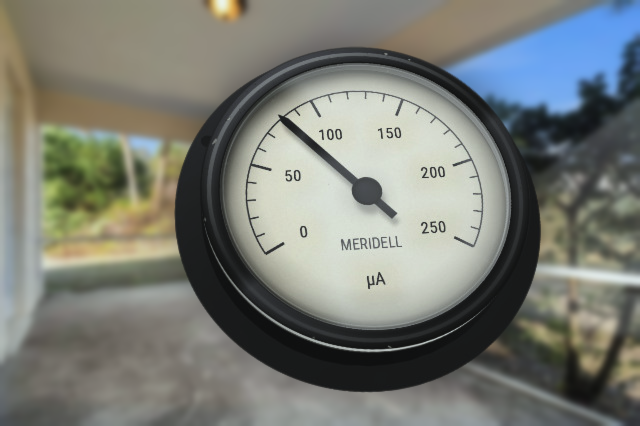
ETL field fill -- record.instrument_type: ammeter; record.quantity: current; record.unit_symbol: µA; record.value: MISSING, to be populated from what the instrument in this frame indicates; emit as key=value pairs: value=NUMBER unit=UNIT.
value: value=80 unit=µA
